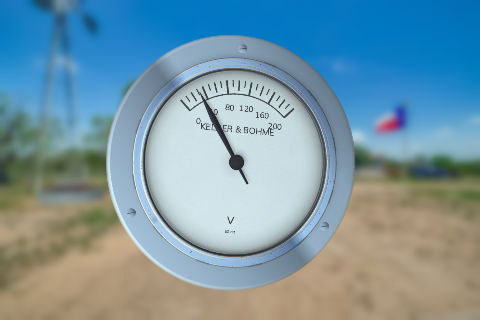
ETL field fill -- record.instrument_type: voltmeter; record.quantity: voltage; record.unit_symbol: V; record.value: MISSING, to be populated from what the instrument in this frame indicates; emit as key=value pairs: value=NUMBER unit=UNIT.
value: value=30 unit=V
